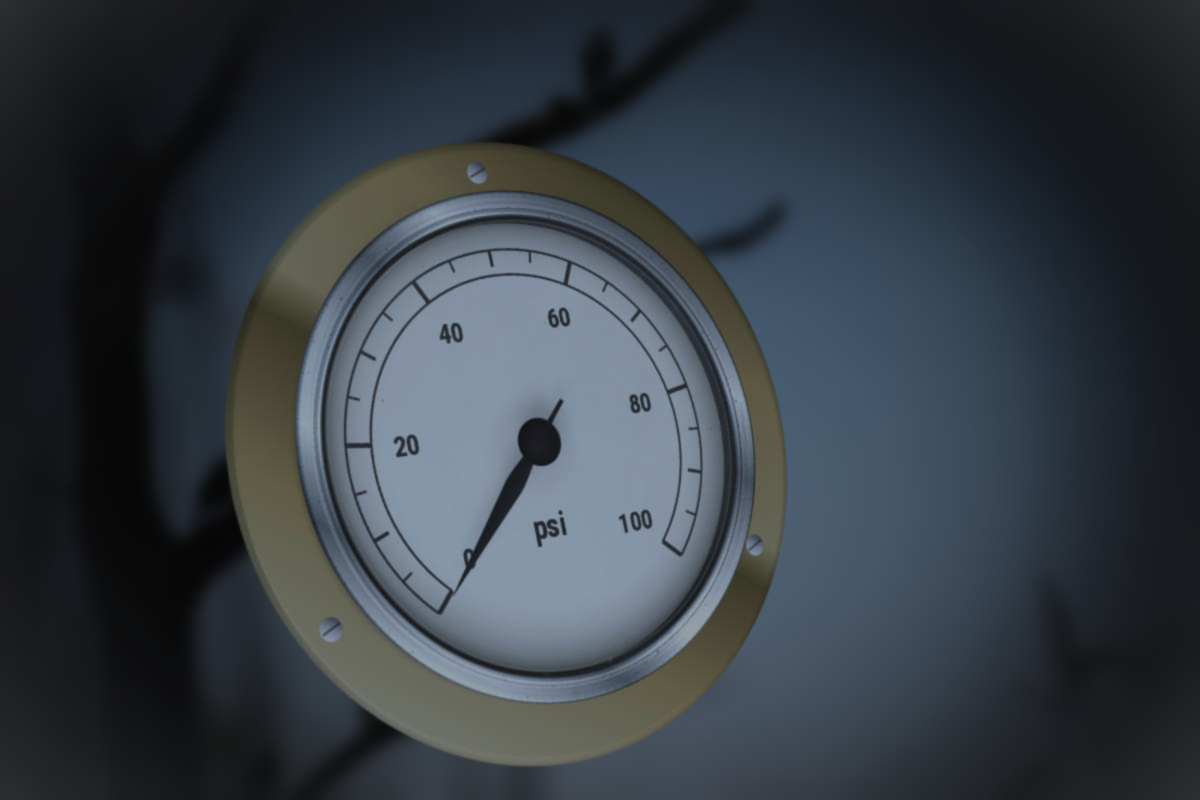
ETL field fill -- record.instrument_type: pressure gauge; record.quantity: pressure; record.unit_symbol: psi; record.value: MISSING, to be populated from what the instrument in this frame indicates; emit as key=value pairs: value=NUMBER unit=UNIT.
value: value=0 unit=psi
